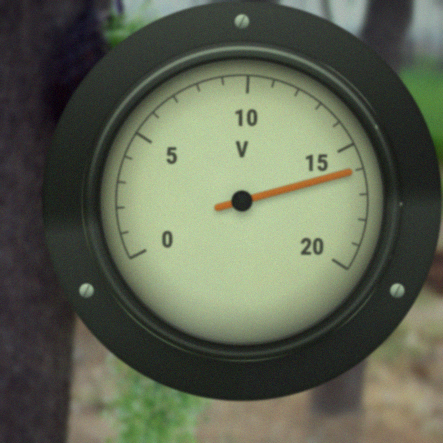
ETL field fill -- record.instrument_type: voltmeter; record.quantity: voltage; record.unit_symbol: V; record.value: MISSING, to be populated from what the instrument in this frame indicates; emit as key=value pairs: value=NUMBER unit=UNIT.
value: value=16 unit=V
